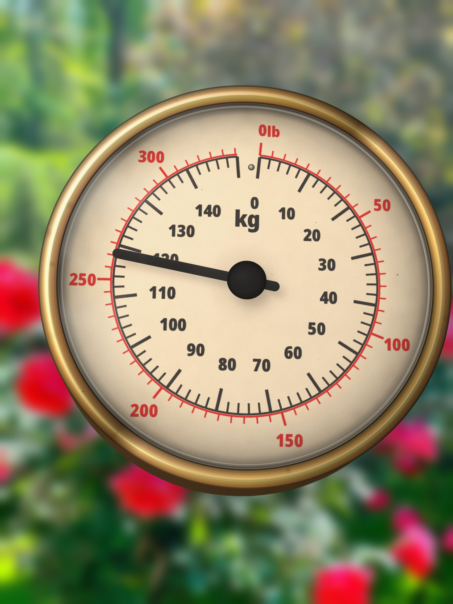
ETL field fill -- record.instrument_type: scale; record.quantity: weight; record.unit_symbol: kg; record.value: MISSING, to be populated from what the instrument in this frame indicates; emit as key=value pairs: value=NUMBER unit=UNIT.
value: value=118 unit=kg
